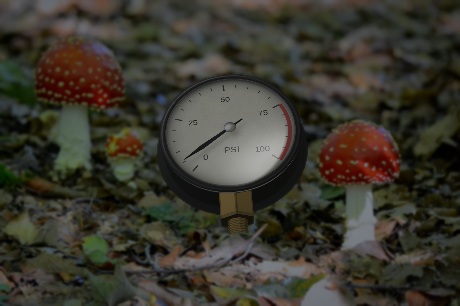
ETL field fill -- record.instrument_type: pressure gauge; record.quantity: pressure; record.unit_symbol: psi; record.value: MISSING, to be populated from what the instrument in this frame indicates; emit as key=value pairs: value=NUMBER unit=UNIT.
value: value=5 unit=psi
